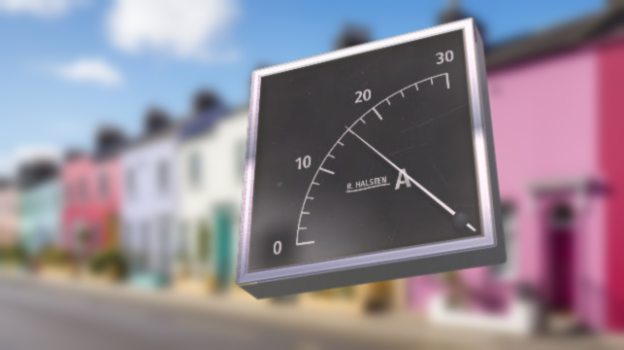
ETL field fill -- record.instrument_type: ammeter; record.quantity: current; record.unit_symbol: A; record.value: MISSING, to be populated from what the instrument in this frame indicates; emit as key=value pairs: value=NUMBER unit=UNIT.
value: value=16 unit=A
